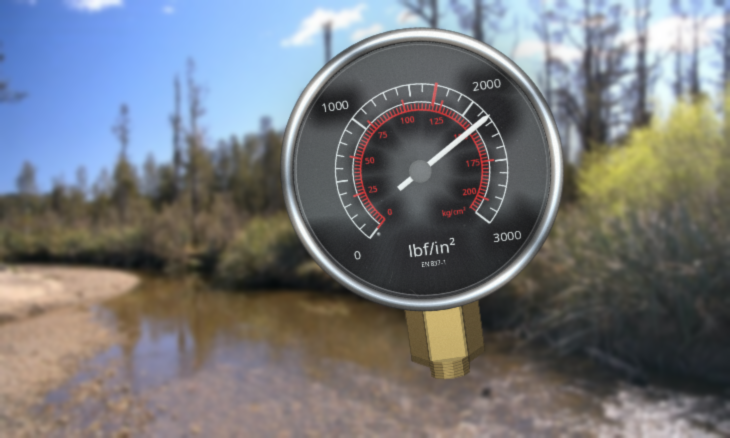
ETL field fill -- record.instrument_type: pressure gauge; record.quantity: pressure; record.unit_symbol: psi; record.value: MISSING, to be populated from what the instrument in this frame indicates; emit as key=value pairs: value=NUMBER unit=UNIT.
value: value=2150 unit=psi
